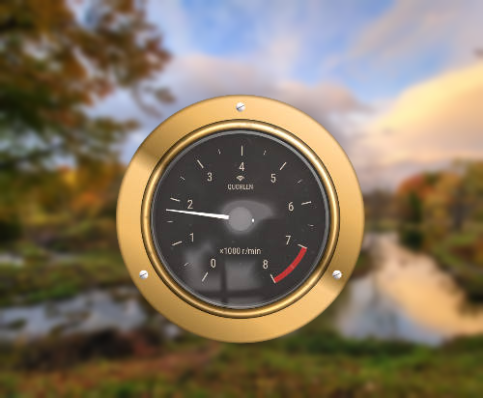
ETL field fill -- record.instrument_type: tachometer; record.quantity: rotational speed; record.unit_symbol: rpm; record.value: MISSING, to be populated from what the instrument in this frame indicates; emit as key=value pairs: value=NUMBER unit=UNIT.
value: value=1750 unit=rpm
